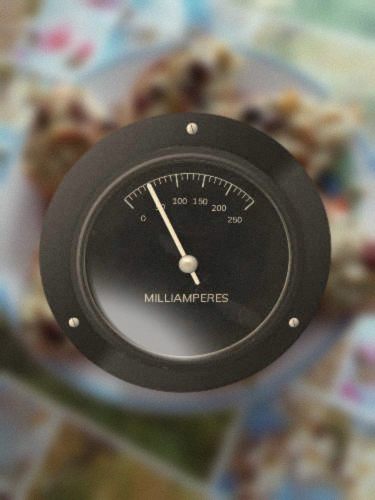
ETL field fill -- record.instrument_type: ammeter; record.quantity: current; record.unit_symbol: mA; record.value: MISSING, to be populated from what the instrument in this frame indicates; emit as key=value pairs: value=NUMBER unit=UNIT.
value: value=50 unit=mA
